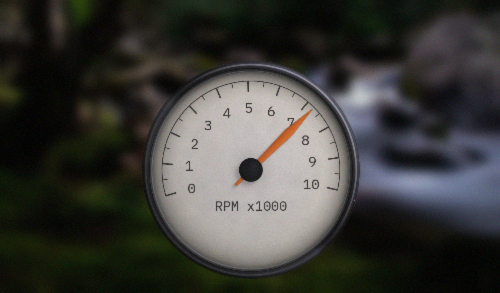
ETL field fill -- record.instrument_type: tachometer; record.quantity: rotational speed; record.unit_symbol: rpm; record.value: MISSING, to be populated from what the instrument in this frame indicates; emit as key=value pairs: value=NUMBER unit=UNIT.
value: value=7250 unit=rpm
